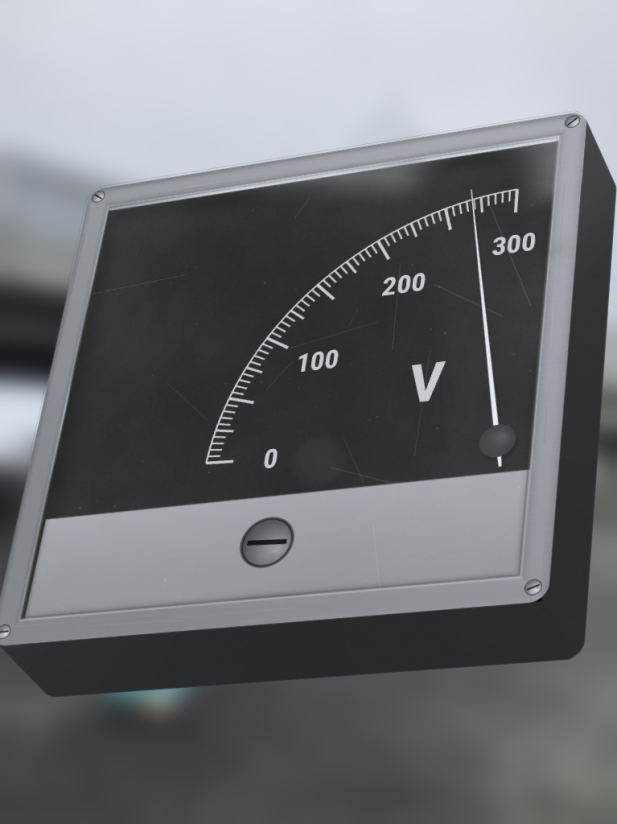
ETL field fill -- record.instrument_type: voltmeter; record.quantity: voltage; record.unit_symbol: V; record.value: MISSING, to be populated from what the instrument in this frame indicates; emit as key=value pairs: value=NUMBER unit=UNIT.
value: value=270 unit=V
